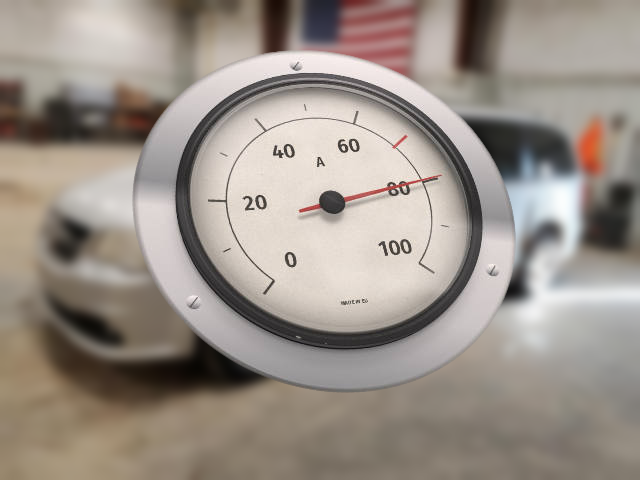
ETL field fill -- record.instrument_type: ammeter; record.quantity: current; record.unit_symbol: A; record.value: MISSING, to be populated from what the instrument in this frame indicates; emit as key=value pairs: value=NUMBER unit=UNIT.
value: value=80 unit=A
